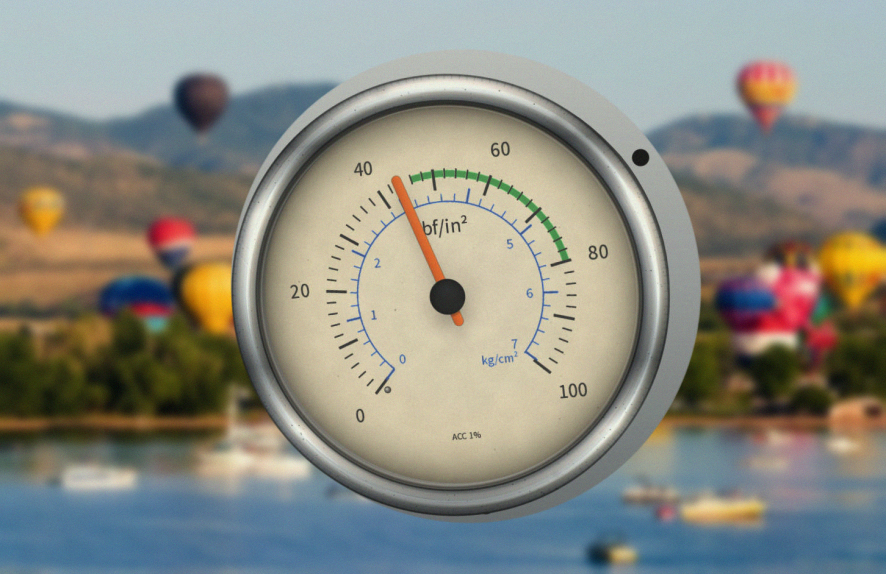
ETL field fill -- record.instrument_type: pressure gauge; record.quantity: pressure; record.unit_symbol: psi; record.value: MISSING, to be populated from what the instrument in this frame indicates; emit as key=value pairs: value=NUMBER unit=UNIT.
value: value=44 unit=psi
